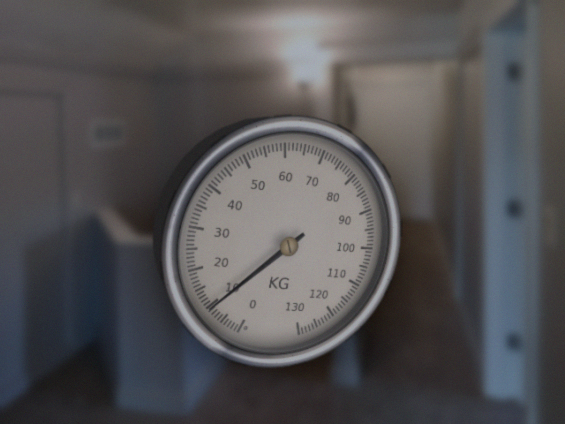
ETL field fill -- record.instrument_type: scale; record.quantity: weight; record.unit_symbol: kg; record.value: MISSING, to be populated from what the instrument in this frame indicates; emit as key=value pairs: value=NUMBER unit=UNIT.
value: value=10 unit=kg
